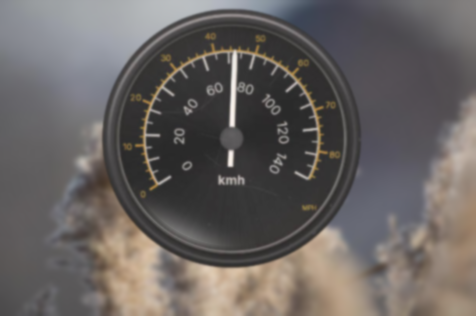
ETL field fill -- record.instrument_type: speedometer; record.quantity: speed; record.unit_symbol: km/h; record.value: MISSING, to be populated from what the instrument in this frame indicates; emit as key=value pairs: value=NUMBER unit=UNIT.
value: value=72.5 unit=km/h
